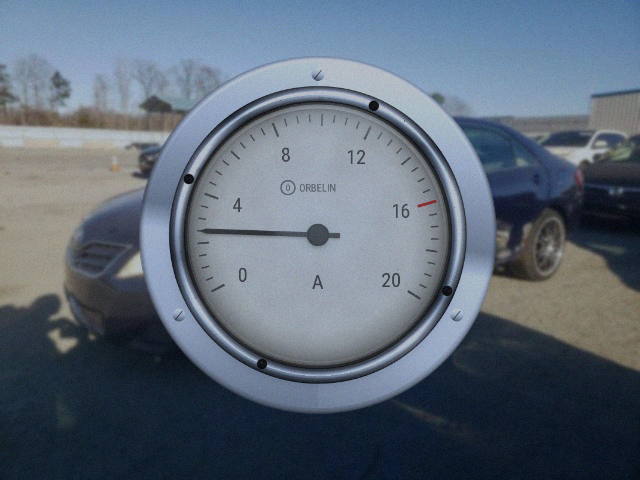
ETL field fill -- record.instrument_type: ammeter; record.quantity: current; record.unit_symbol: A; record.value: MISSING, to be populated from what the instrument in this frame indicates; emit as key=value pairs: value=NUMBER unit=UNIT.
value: value=2.5 unit=A
